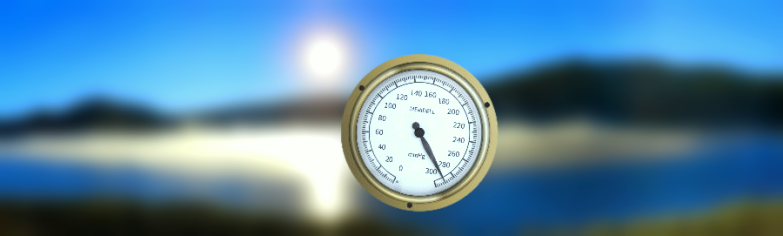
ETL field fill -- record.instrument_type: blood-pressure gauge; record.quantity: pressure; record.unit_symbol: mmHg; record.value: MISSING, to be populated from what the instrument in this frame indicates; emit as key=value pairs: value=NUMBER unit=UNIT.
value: value=290 unit=mmHg
